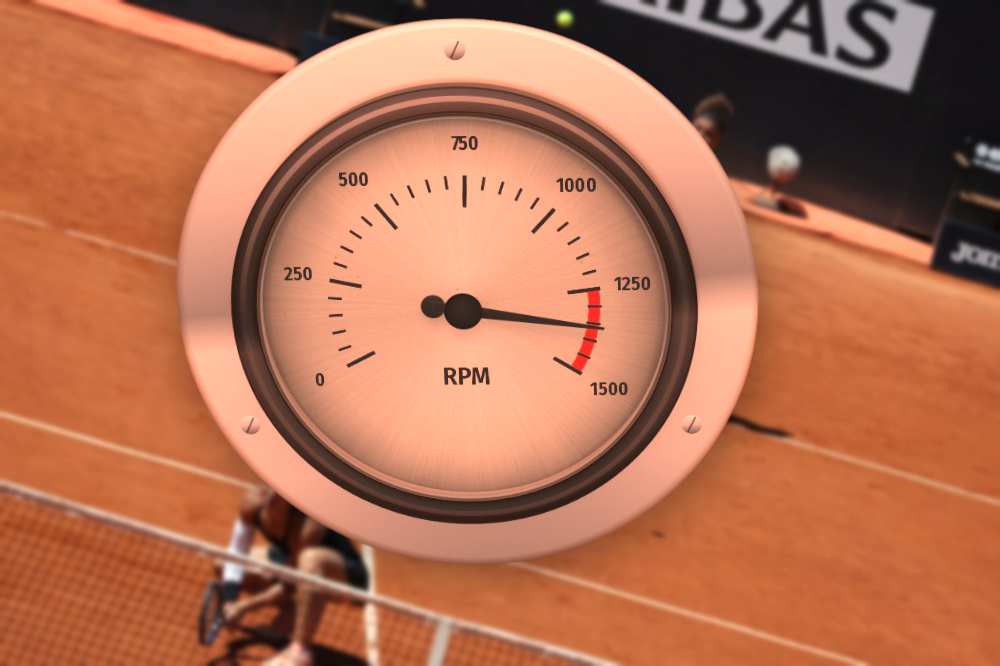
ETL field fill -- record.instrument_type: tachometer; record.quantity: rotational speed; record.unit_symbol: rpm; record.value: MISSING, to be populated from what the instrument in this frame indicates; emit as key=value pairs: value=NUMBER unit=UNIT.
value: value=1350 unit=rpm
